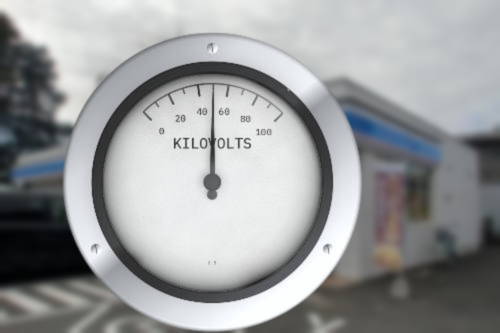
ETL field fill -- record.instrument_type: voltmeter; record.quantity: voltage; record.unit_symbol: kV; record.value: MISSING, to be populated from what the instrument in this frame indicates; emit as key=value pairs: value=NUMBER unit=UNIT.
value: value=50 unit=kV
